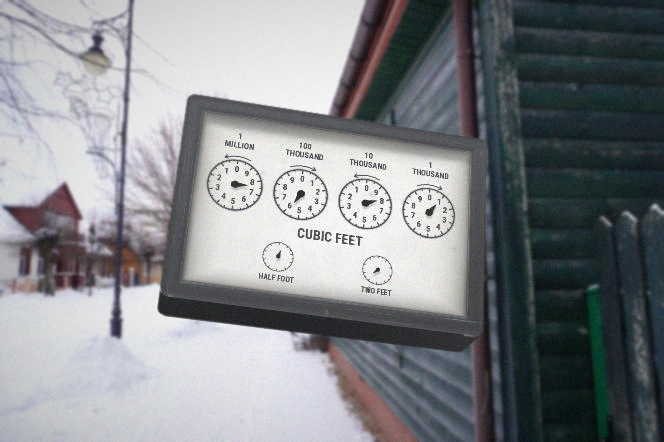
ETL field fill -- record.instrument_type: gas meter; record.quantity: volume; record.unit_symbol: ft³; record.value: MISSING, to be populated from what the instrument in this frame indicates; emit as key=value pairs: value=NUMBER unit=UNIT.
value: value=758100 unit=ft³
